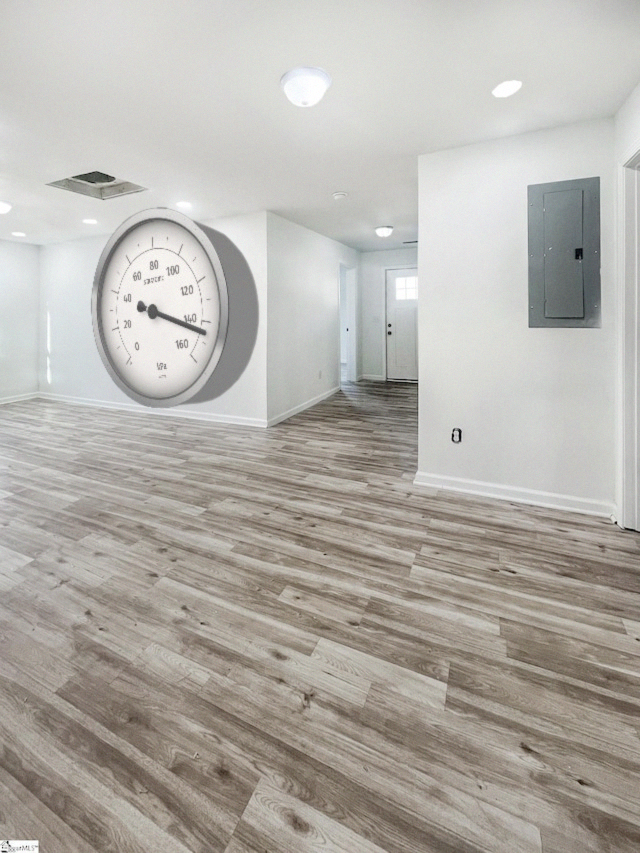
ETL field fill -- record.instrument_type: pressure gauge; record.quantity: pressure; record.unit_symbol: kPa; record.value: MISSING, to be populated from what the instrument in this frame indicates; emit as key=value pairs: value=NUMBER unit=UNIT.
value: value=145 unit=kPa
